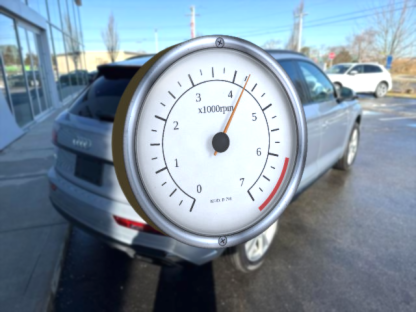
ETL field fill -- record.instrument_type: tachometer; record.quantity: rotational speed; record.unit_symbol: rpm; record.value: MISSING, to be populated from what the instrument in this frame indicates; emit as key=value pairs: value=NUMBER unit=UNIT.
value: value=4250 unit=rpm
